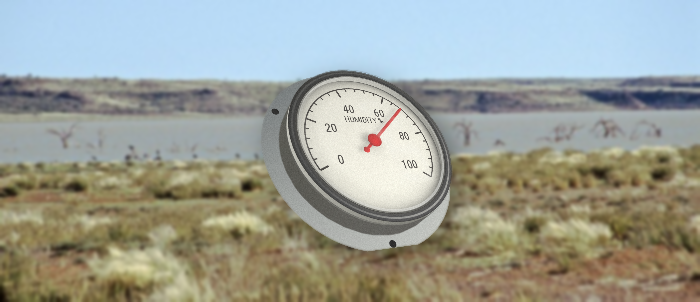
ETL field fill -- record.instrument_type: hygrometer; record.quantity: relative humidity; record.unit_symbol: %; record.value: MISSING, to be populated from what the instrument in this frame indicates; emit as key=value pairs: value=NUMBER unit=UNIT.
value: value=68 unit=%
